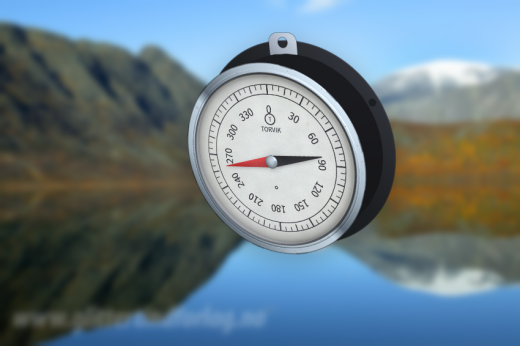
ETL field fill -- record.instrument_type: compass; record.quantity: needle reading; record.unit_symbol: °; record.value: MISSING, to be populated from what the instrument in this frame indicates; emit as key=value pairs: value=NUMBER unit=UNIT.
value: value=260 unit=°
